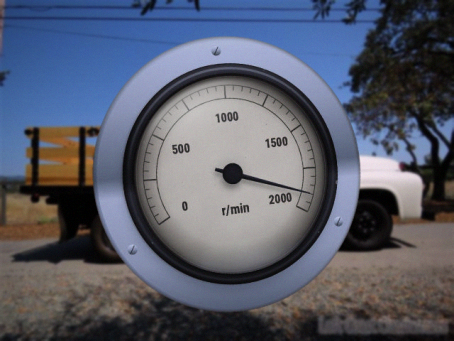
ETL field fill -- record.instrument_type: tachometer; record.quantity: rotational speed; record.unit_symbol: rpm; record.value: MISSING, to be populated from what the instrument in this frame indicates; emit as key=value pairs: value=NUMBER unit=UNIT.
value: value=1900 unit=rpm
